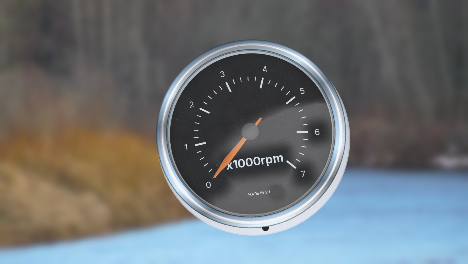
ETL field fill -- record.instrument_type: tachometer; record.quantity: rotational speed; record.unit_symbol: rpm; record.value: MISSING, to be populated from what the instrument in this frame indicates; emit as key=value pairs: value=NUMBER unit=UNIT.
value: value=0 unit=rpm
